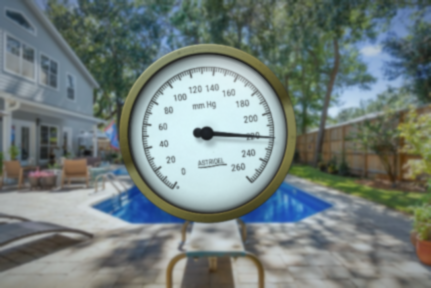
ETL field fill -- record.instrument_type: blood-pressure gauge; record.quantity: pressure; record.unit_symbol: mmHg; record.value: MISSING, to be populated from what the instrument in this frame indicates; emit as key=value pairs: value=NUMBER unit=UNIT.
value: value=220 unit=mmHg
